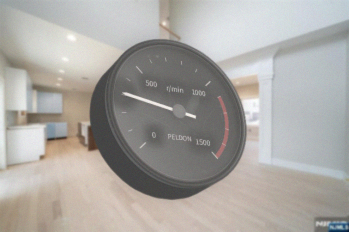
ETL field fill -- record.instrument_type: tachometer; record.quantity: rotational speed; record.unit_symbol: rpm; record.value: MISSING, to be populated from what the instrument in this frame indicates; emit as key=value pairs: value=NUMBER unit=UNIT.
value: value=300 unit=rpm
